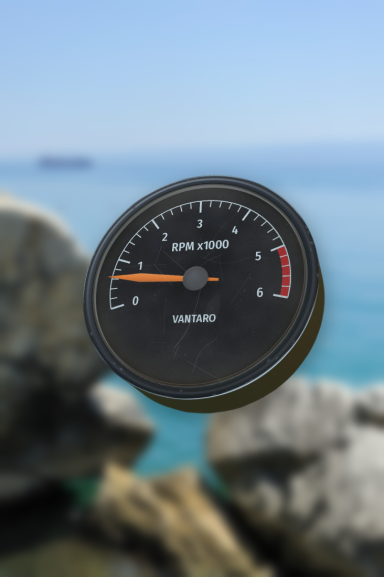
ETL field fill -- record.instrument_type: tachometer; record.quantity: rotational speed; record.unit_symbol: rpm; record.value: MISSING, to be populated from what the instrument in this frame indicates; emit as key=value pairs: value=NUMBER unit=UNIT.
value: value=600 unit=rpm
